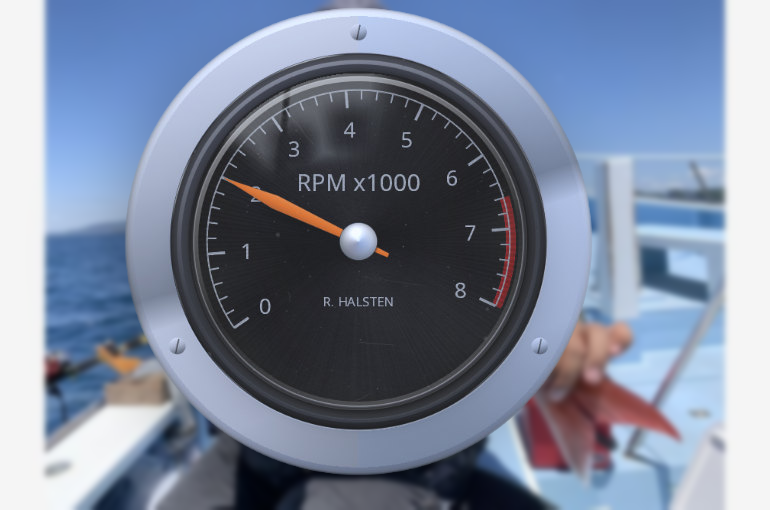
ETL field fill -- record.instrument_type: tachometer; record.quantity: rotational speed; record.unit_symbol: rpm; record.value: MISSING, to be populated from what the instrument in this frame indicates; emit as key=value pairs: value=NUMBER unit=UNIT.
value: value=2000 unit=rpm
